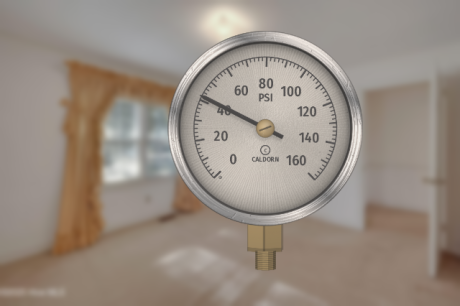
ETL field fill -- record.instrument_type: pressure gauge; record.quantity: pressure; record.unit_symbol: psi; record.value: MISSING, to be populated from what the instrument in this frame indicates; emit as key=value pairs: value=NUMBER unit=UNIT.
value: value=42 unit=psi
